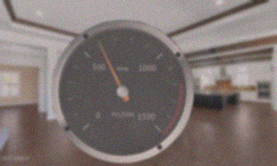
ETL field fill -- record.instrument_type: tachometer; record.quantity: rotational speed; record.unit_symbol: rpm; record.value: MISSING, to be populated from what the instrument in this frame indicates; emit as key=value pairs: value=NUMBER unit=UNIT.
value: value=600 unit=rpm
